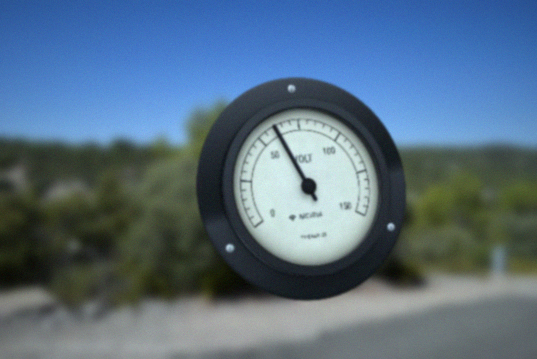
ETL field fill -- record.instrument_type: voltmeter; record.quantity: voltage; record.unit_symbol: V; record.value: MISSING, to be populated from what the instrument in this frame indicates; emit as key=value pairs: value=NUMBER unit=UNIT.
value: value=60 unit=V
